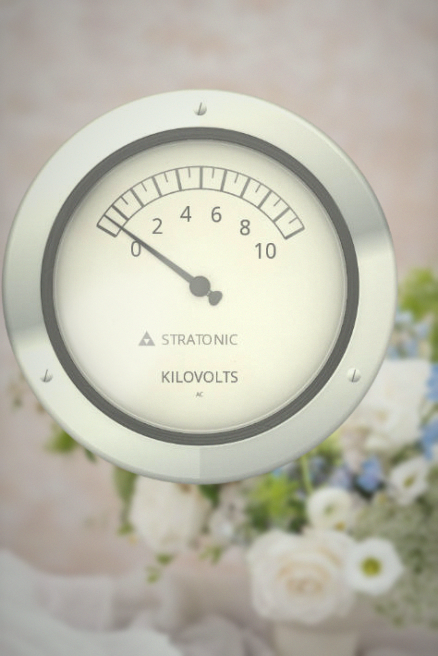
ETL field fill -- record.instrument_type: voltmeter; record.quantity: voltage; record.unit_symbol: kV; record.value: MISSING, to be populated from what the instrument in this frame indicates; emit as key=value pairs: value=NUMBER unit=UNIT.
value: value=0.5 unit=kV
